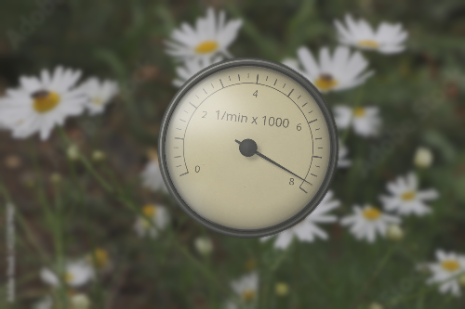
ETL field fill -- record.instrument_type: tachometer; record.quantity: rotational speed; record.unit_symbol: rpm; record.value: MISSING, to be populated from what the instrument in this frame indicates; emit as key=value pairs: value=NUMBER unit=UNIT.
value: value=7750 unit=rpm
